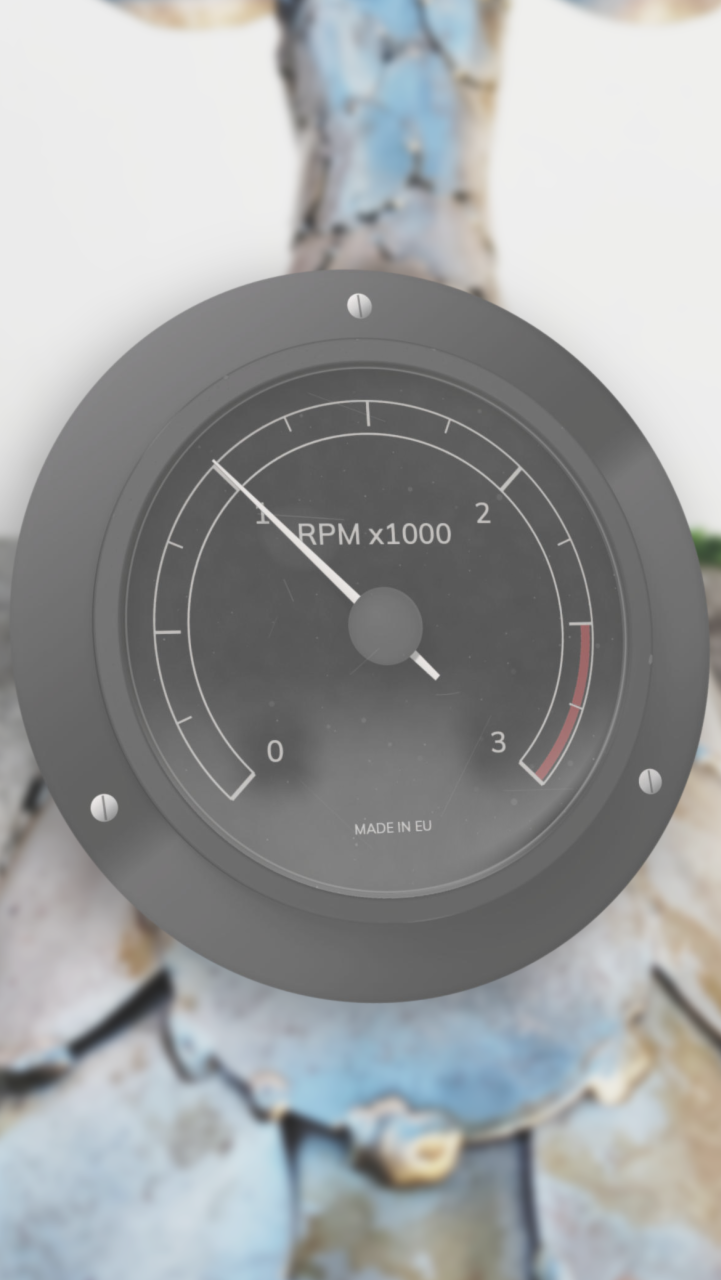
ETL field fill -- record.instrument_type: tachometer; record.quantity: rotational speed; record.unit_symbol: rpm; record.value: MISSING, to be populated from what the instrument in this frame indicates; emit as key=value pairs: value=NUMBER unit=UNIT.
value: value=1000 unit=rpm
